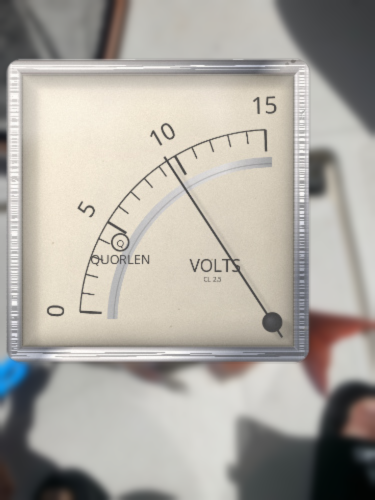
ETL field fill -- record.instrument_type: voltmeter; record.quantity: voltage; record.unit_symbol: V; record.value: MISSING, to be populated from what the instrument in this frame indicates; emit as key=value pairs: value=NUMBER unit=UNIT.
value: value=9.5 unit=V
